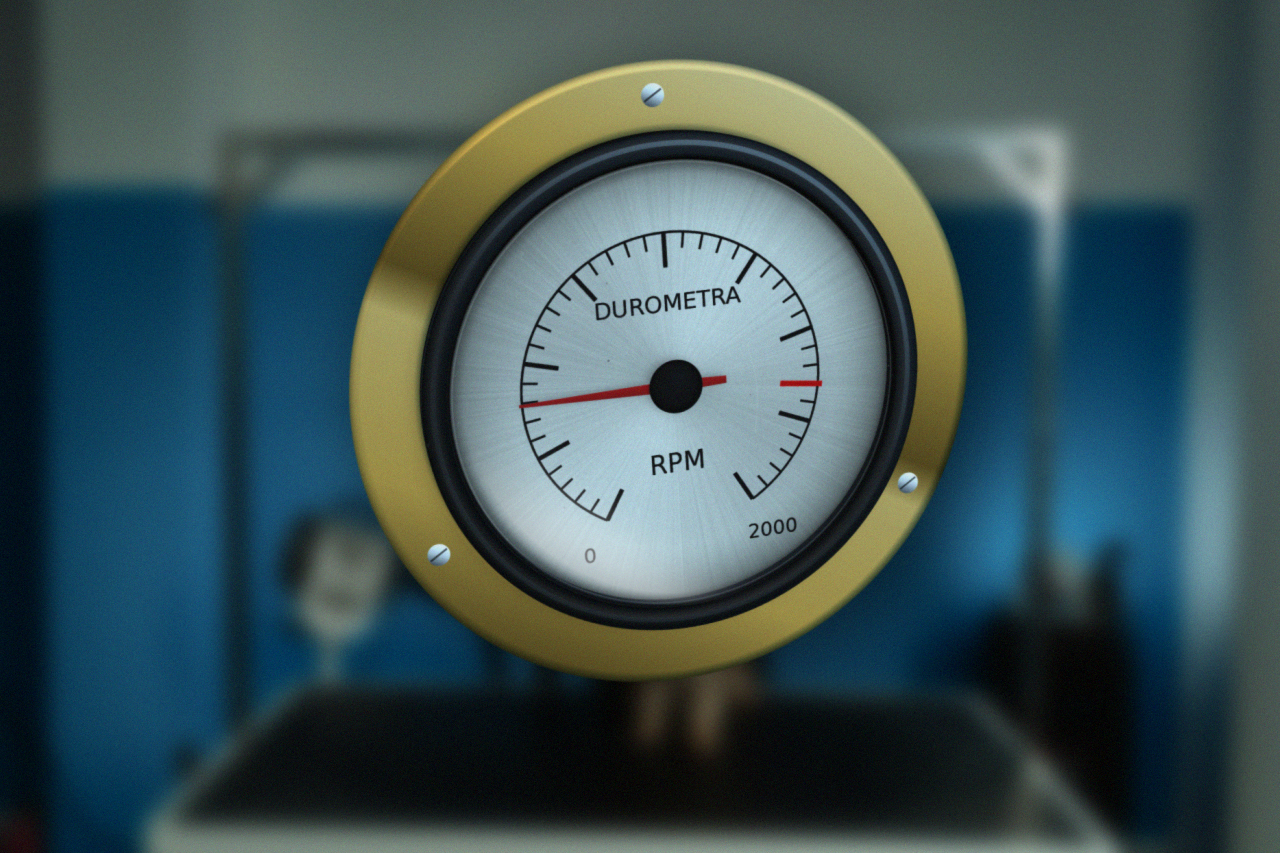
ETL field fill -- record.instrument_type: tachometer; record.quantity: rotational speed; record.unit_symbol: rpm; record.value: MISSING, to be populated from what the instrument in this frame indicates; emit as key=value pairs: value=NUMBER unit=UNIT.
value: value=400 unit=rpm
